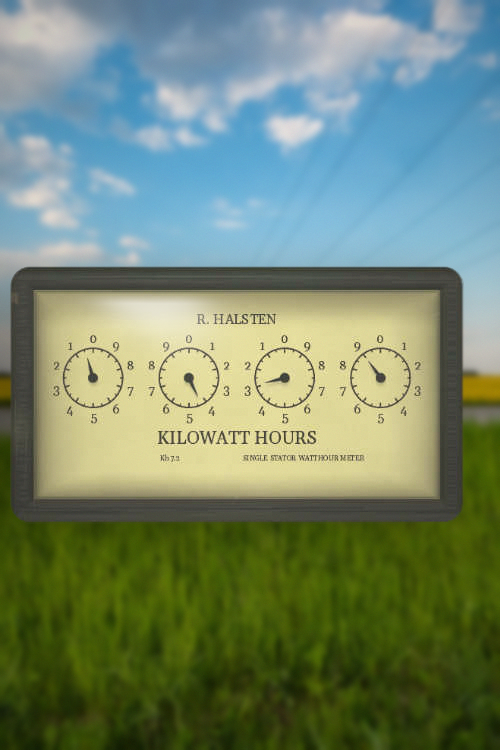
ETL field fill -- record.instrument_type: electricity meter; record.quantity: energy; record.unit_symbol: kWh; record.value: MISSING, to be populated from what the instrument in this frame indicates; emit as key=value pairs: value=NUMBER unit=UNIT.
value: value=429 unit=kWh
